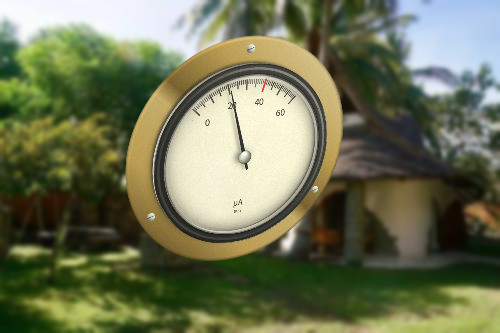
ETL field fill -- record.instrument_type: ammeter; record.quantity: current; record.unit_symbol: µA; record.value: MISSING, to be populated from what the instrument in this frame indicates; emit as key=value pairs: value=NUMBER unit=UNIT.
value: value=20 unit=µA
